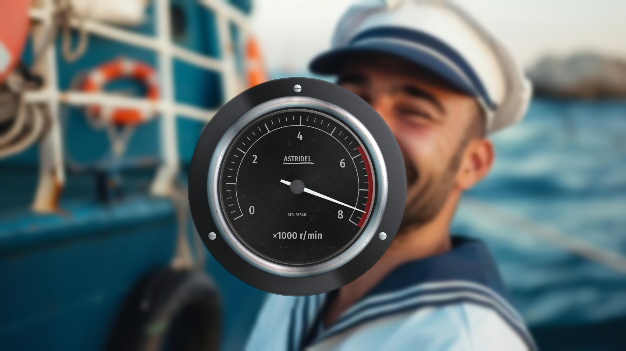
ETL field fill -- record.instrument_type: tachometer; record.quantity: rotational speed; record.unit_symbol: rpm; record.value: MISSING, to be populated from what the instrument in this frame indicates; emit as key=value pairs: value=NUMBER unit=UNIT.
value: value=7600 unit=rpm
